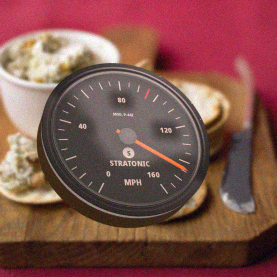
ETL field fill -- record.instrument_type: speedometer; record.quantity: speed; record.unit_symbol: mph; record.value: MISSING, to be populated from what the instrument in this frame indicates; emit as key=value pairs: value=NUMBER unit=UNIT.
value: value=145 unit=mph
